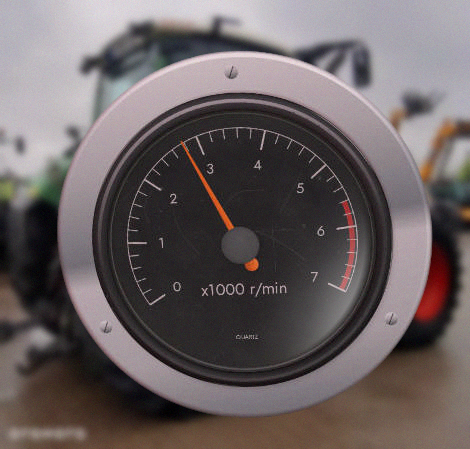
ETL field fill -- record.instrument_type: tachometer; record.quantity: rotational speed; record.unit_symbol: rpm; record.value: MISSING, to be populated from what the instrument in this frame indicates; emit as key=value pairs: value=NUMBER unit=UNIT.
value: value=2800 unit=rpm
